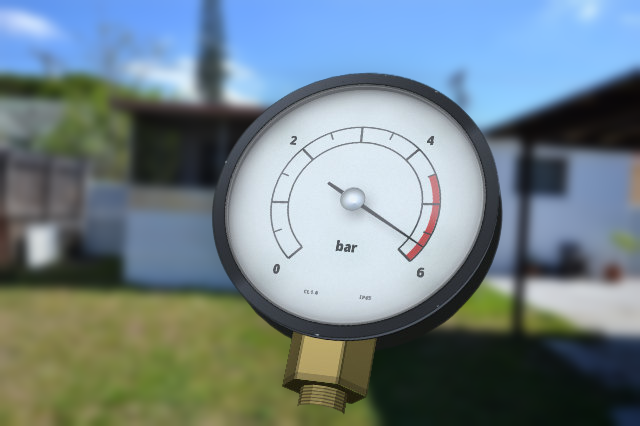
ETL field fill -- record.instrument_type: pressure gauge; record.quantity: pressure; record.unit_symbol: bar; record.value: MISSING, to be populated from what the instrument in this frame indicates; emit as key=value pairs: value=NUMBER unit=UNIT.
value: value=5.75 unit=bar
